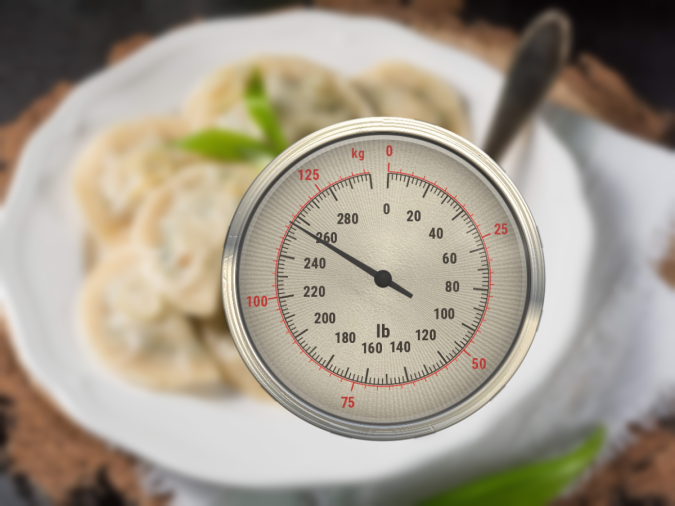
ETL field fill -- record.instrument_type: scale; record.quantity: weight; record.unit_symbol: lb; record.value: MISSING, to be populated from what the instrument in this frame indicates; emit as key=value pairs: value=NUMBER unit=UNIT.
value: value=256 unit=lb
